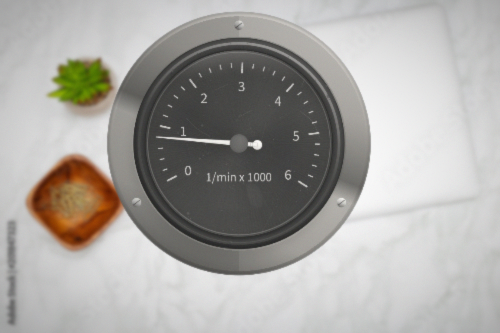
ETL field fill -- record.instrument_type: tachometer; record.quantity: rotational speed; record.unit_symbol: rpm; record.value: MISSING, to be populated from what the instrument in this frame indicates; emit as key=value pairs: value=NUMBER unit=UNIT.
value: value=800 unit=rpm
